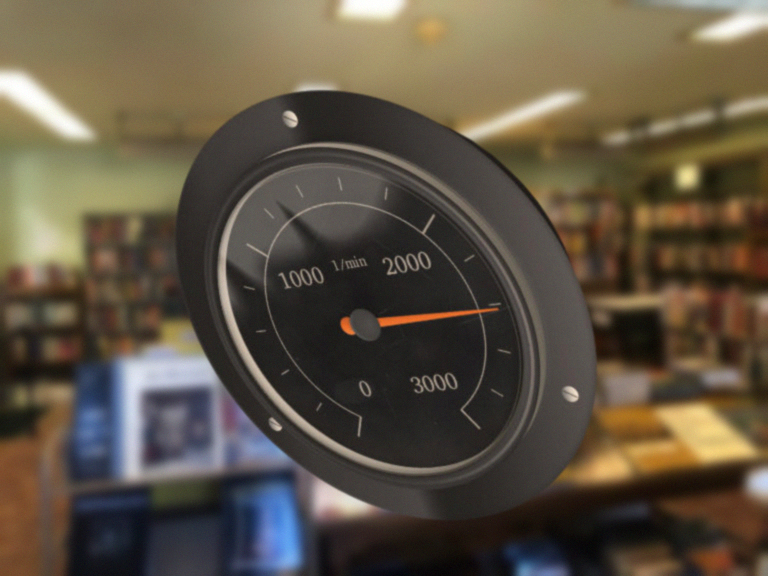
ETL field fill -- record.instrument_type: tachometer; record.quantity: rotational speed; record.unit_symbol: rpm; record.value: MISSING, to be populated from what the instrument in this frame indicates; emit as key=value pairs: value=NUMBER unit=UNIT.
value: value=2400 unit=rpm
